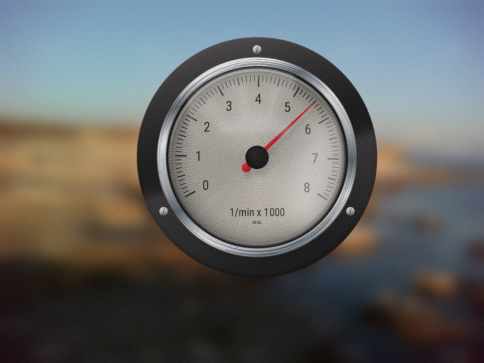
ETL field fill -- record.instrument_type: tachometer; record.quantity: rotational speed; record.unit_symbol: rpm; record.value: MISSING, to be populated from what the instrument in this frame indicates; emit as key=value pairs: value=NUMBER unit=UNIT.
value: value=5500 unit=rpm
